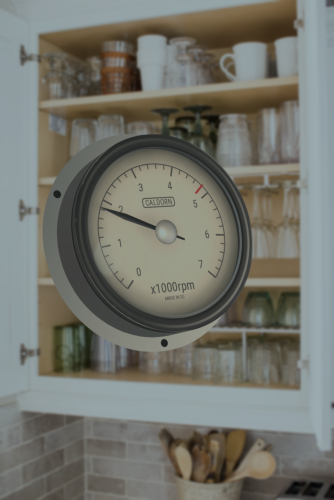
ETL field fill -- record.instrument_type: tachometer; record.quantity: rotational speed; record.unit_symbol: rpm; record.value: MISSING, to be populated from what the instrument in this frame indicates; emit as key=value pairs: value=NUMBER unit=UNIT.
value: value=1800 unit=rpm
